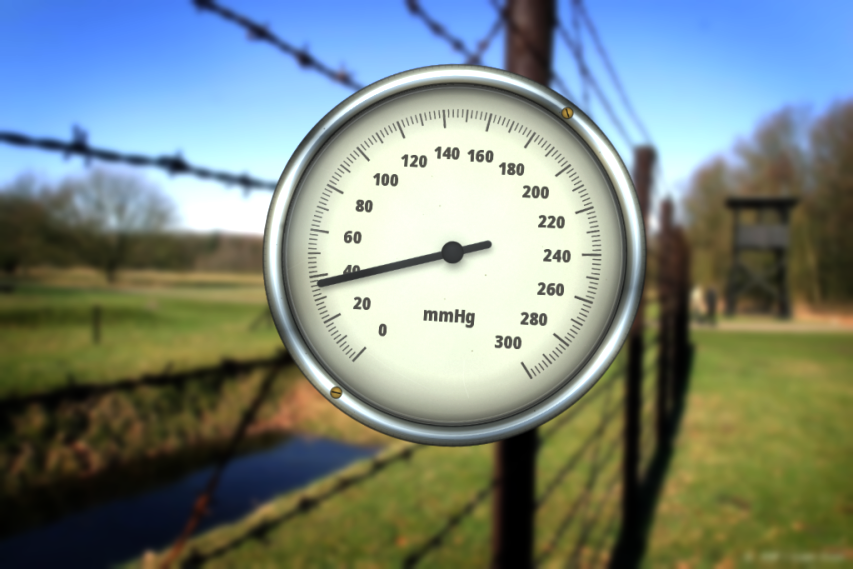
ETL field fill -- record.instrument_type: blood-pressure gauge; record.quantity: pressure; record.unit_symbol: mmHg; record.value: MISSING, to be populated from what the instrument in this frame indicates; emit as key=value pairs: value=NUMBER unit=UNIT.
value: value=36 unit=mmHg
